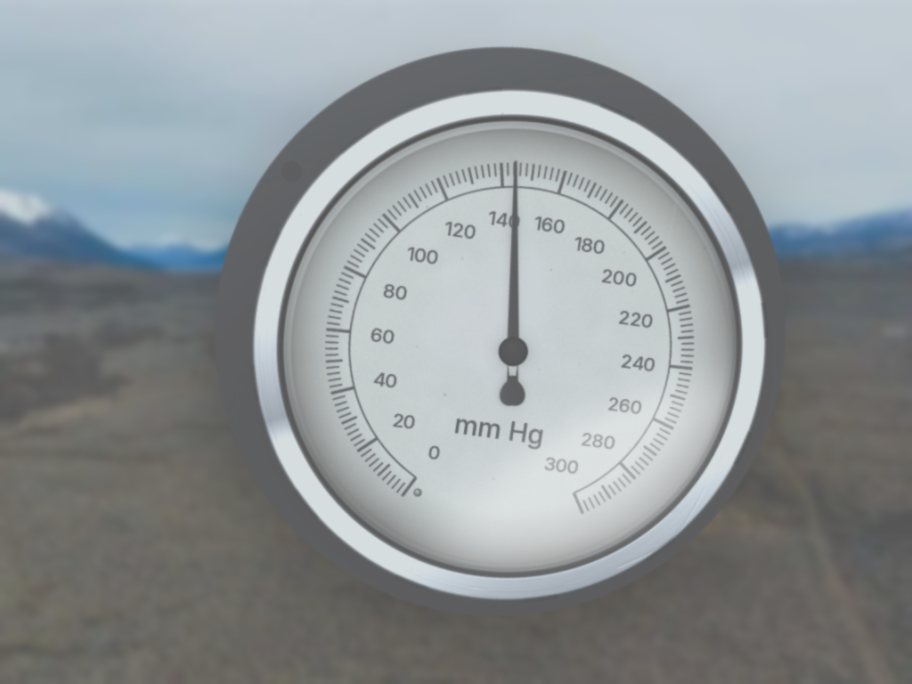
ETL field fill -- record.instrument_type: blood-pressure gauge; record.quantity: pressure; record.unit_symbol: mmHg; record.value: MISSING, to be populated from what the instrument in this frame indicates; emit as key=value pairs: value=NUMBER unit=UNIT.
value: value=144 unit=mmHg
